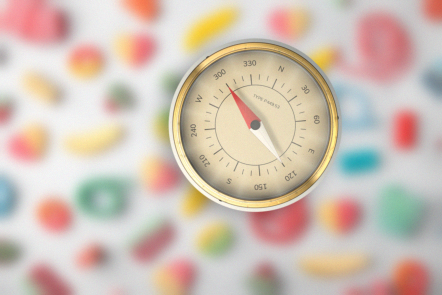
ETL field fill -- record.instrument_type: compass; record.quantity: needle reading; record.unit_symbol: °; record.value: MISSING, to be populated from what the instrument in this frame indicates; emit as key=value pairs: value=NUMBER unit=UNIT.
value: value=300 unit=°
